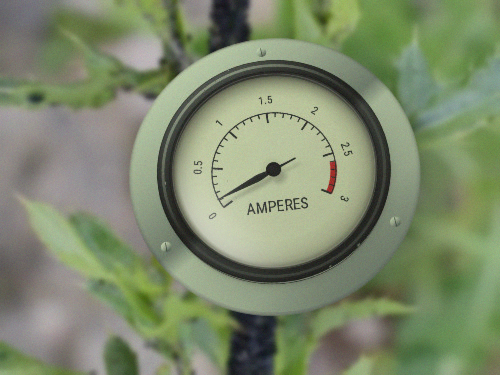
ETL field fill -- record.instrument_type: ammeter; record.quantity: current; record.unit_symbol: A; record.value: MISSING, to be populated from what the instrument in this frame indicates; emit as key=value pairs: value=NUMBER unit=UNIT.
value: value=0.1 unit=A
